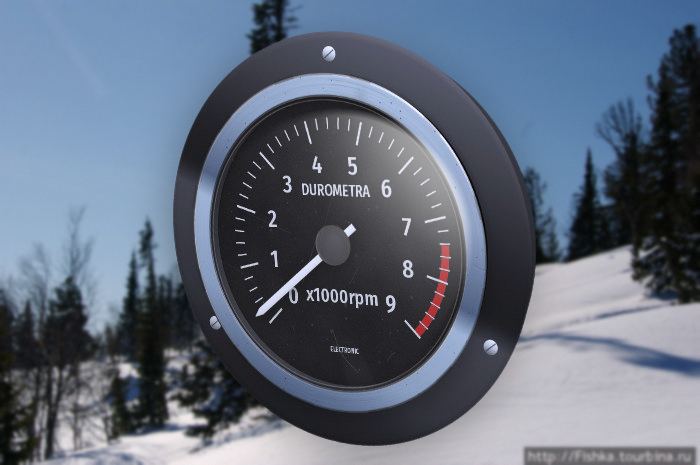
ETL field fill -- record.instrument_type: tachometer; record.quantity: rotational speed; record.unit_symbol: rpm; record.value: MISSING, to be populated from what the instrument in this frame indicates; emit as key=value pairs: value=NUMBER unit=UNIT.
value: value=200 unit=rpm
